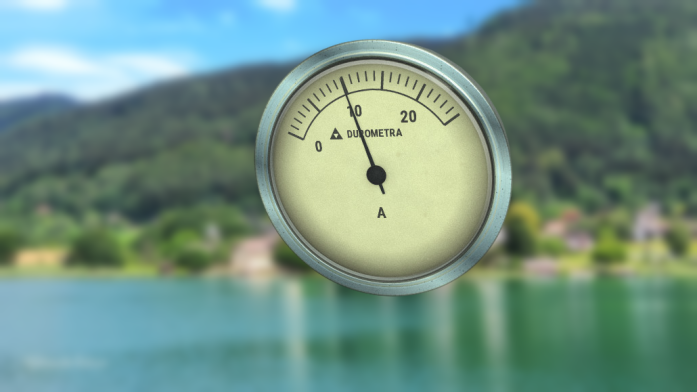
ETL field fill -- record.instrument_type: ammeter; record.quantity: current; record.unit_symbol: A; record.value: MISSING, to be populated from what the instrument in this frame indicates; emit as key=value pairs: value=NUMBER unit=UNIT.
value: value=10 unit=A
